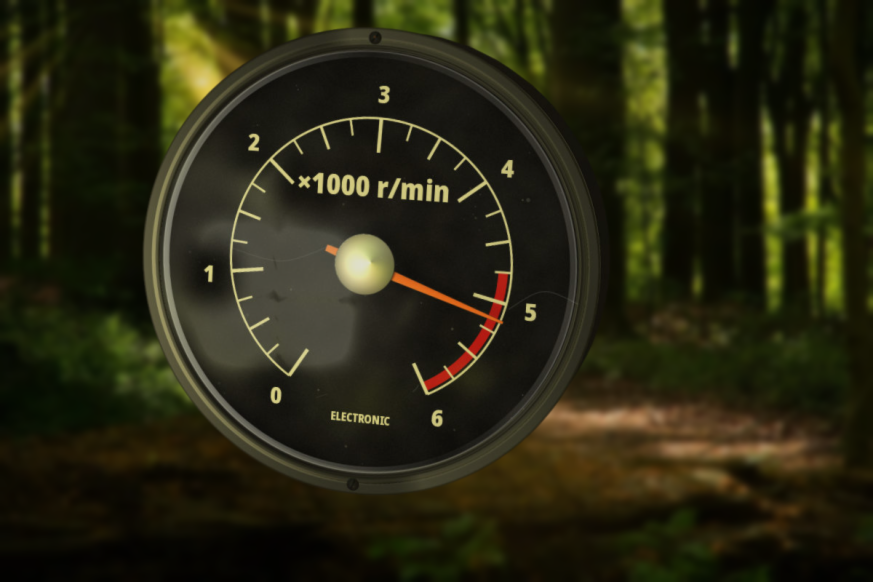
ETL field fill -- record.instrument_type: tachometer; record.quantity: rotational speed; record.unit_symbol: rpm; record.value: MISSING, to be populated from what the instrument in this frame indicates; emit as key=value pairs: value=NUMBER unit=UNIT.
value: value=5125 unit=rpm
